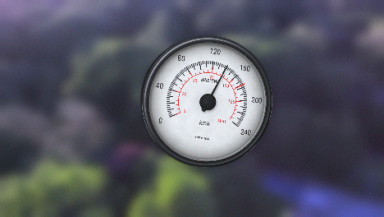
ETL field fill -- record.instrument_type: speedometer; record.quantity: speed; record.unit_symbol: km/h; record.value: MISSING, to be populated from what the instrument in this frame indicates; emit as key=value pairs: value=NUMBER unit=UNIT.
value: value=140 unit=km/h
